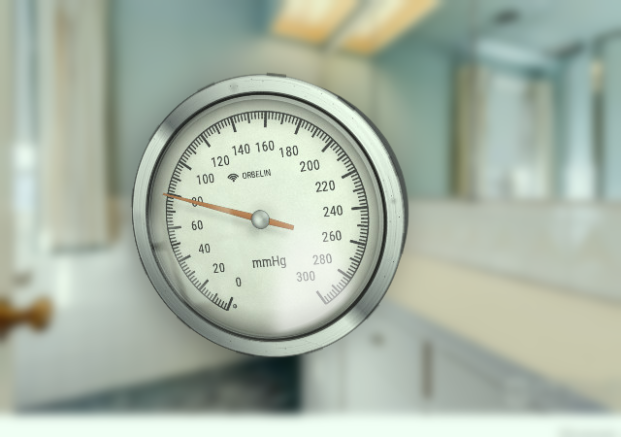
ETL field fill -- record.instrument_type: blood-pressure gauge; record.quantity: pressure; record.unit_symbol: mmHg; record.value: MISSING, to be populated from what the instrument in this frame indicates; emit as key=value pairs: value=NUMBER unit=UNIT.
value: value=80 unit=mmHg
